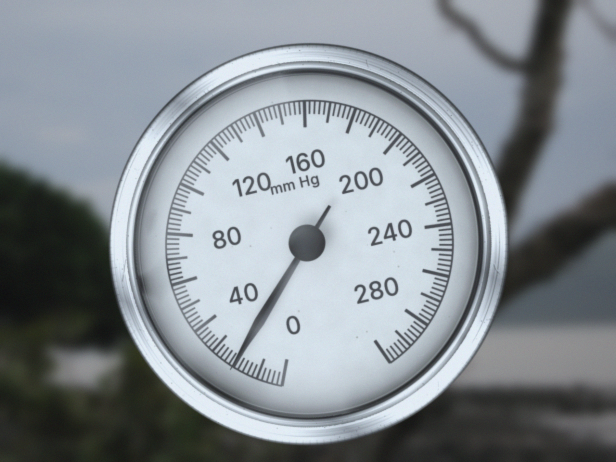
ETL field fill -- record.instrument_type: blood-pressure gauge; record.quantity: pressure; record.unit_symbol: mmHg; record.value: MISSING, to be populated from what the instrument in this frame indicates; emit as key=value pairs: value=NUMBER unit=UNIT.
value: value=20 unit=mmHg
